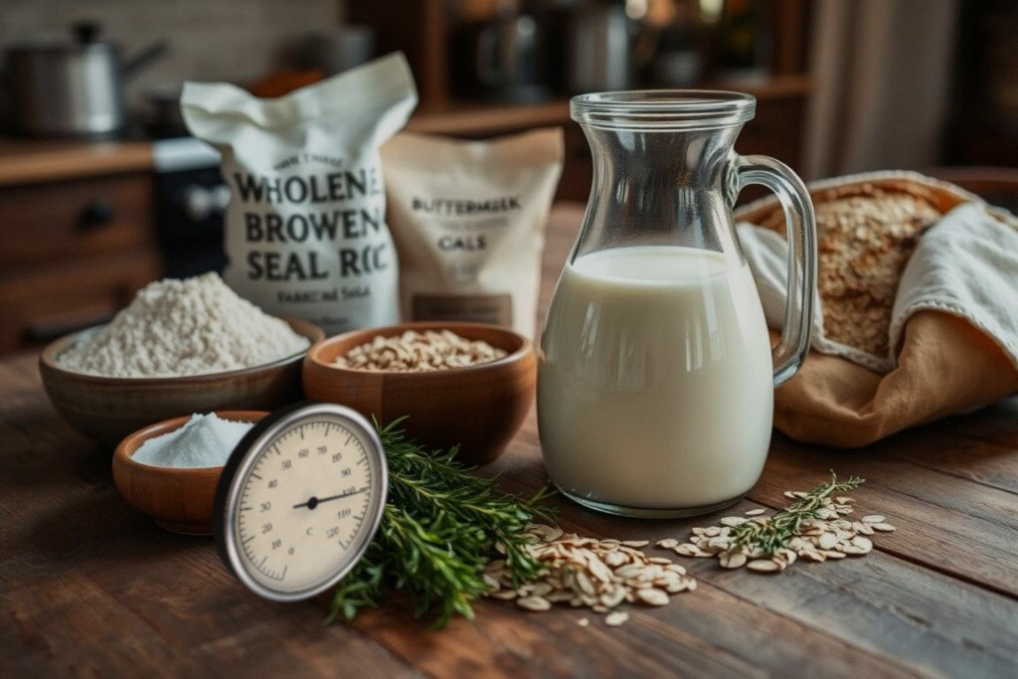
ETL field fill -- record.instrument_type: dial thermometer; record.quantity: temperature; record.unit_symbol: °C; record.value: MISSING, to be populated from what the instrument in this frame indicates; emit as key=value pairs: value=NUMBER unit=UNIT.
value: value=100 unit=°C
